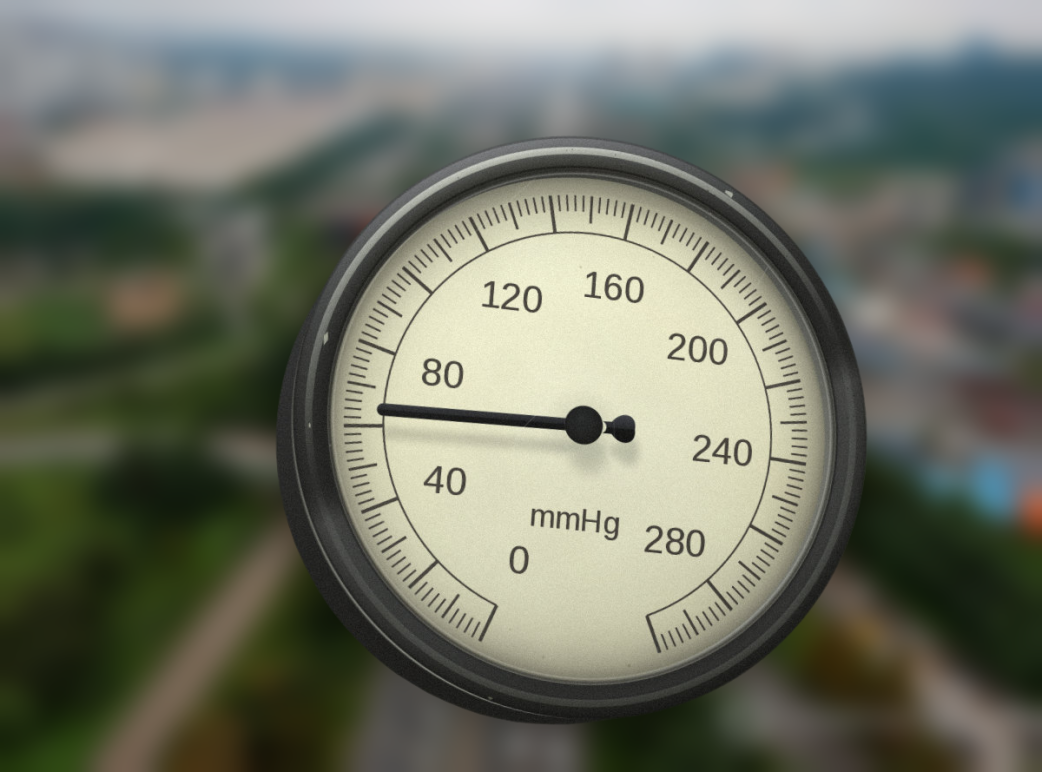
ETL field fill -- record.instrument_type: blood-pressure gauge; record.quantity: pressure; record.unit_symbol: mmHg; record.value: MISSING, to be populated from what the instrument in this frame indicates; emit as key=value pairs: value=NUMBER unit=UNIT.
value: value=64 unit=mmHg
